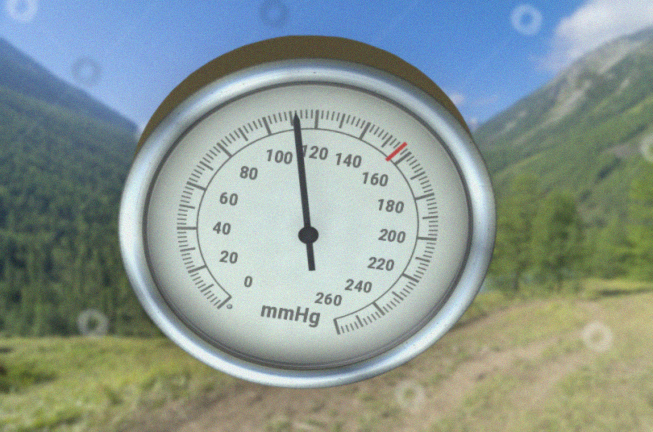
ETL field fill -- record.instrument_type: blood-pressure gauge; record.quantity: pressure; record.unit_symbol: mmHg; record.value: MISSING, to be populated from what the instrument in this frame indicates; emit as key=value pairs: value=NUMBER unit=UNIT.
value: value=112 unit=mmHg
